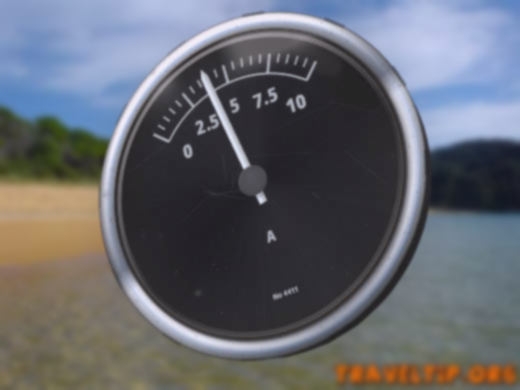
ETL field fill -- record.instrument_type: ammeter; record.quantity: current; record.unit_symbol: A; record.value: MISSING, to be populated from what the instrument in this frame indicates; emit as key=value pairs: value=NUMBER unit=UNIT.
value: value=4 unit=A
